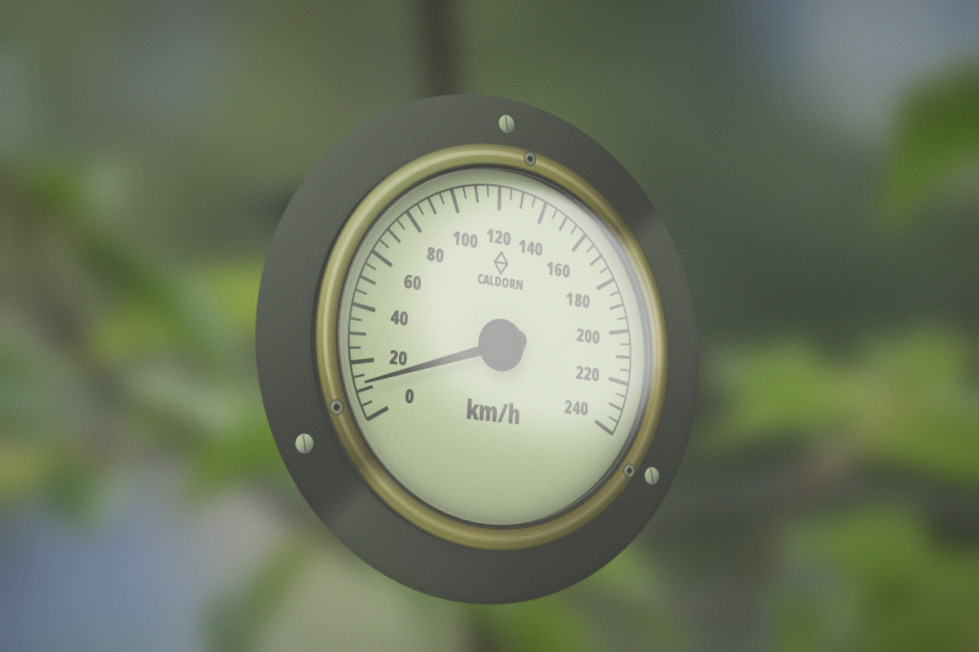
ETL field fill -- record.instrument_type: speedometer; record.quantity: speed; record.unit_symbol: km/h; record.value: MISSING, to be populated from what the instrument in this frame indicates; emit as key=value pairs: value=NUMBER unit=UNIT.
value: value=12.5 unit=km/h
